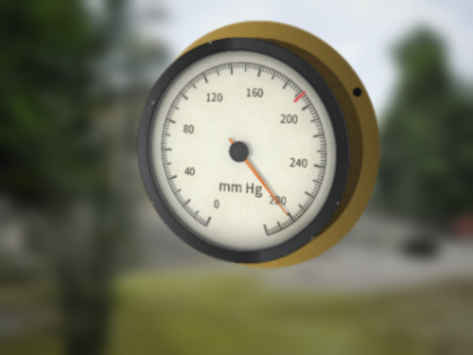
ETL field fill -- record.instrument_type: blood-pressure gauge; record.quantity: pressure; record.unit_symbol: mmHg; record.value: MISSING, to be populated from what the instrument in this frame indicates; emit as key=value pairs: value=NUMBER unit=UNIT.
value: value=280 unit=mmHg
